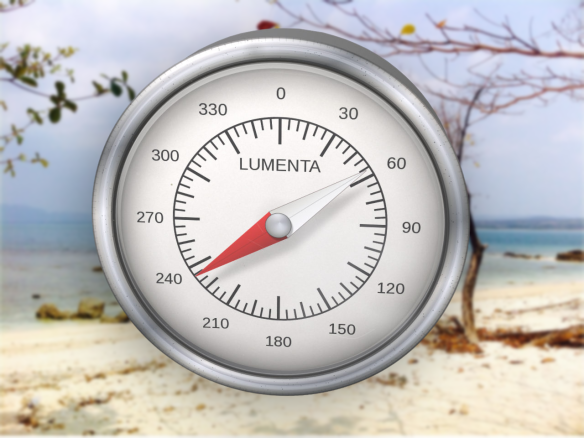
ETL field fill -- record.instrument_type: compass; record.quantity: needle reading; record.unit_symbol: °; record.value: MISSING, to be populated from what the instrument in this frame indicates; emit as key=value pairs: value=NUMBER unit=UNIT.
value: value=235 unit=°
